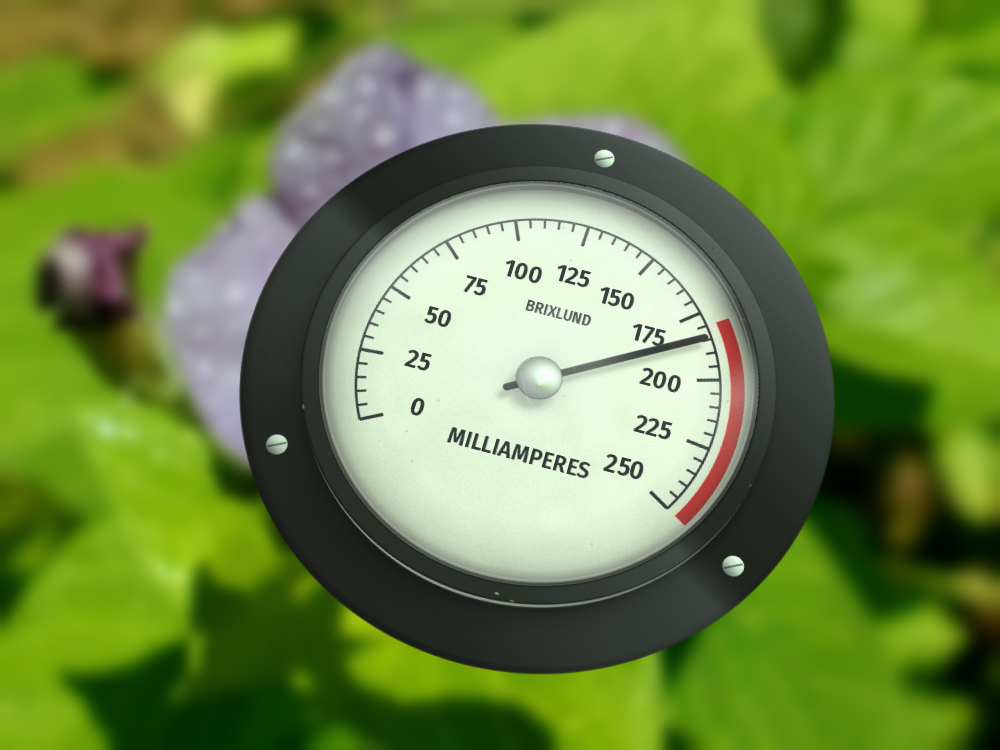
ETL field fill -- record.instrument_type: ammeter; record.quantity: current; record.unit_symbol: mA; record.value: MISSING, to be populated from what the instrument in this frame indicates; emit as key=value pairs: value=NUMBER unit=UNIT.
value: value=185 unit=mA
